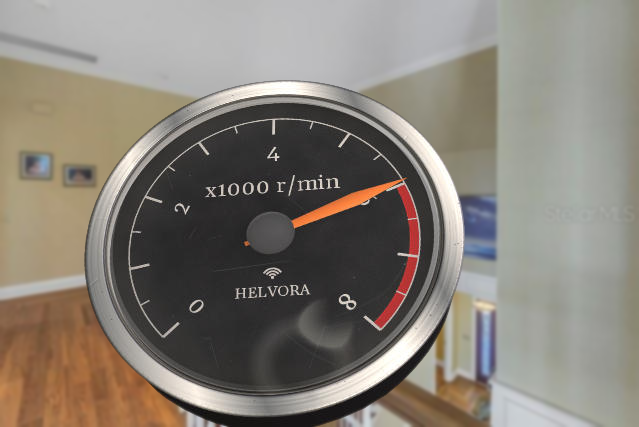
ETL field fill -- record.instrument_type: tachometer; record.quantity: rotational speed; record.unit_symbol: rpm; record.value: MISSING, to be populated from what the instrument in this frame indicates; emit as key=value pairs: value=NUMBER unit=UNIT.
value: value=6000 unit=rpm
